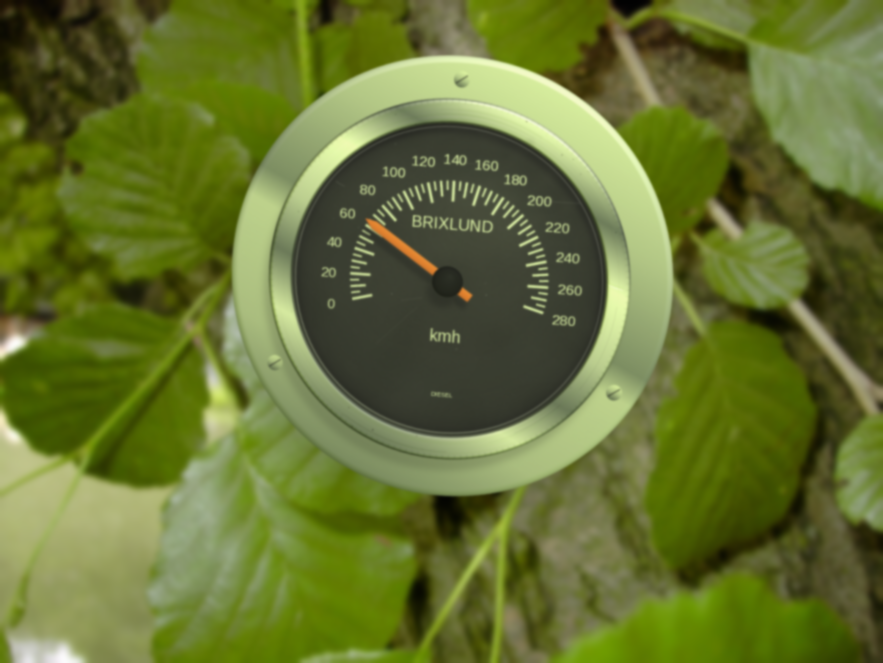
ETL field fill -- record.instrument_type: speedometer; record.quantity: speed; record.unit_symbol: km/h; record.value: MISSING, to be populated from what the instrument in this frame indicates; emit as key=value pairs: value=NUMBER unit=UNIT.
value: value=65 unit=km/h
